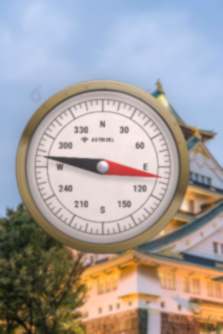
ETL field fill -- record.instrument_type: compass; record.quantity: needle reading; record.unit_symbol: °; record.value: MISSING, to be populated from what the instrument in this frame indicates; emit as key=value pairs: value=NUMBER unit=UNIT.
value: value=100 unit=°
